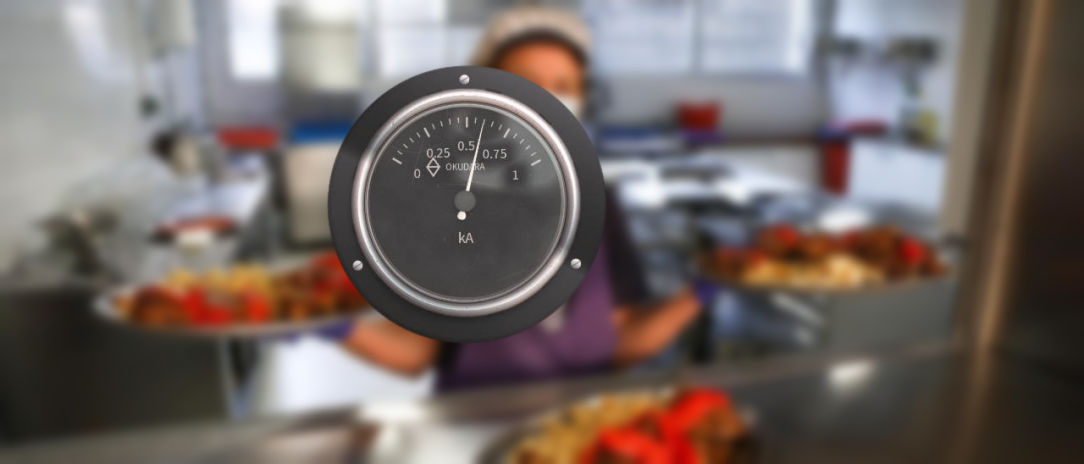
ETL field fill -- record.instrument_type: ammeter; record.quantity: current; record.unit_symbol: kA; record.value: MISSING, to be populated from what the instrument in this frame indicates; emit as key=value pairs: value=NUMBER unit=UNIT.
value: value=0.6 unit=kA
